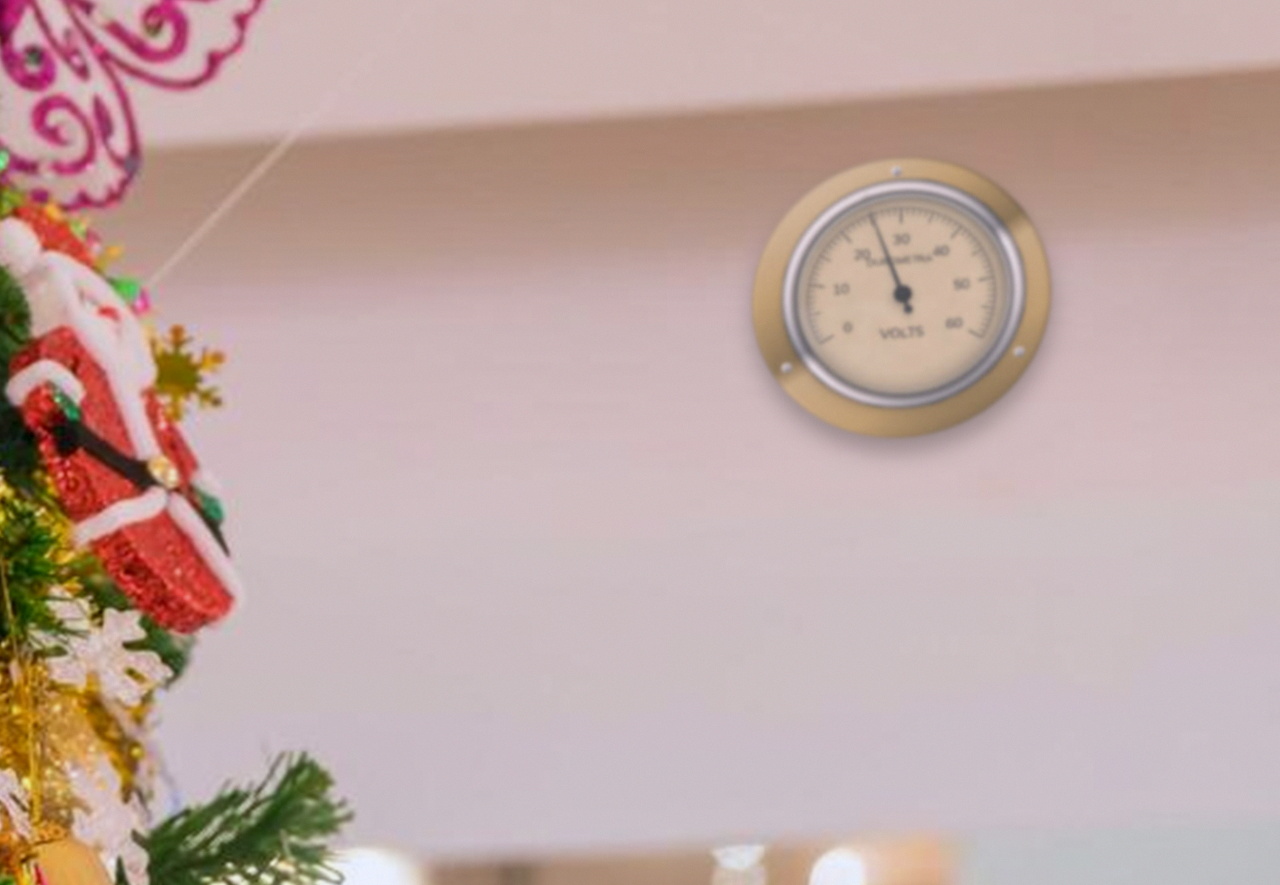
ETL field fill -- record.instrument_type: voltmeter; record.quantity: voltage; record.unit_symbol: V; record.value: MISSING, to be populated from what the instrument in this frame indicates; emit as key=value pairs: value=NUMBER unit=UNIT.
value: value=25 unit=V
